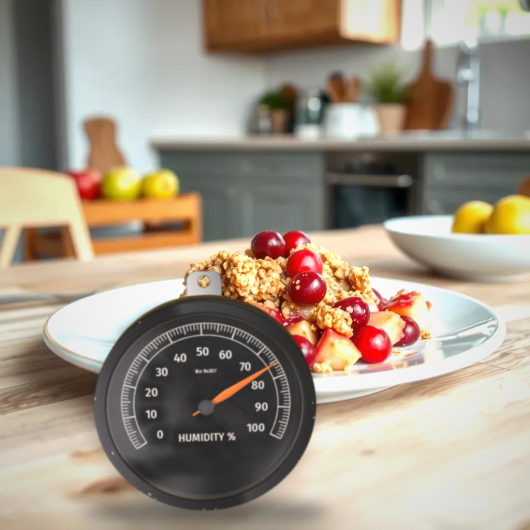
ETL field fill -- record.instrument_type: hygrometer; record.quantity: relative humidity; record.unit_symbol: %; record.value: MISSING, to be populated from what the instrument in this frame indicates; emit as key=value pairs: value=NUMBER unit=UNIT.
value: value=75 unit=%
